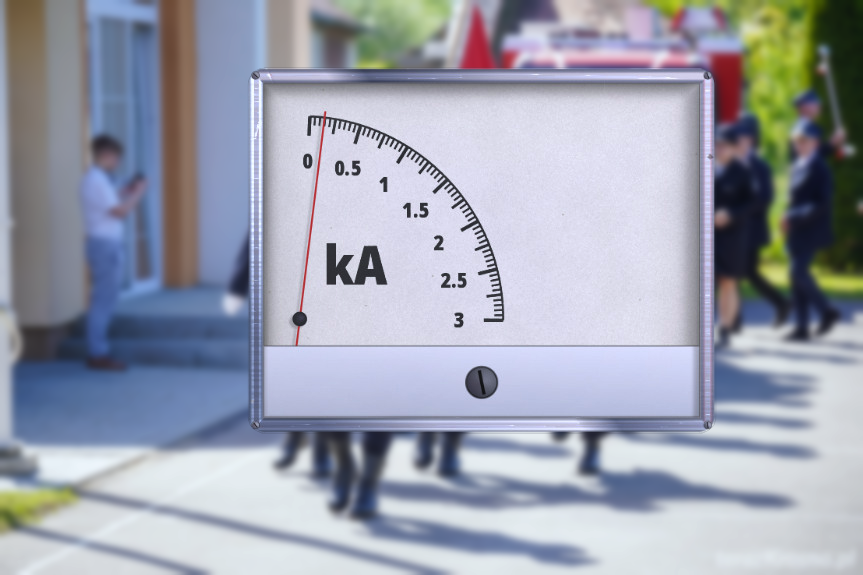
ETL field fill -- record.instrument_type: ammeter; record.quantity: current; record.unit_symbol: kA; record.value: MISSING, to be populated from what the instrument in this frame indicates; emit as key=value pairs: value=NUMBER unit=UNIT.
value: value=0.15 unit=kA
